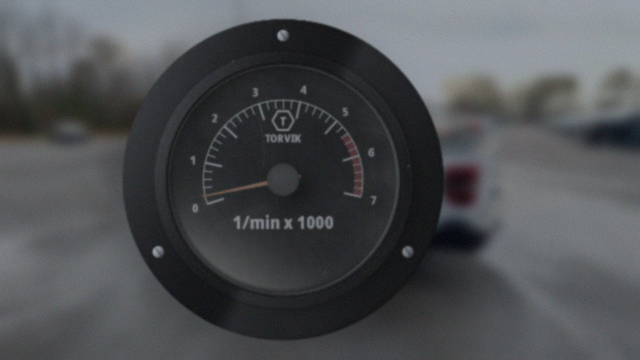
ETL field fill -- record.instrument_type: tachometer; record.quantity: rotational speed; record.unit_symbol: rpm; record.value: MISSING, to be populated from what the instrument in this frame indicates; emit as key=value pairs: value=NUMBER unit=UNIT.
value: value=200 unit=rpm
